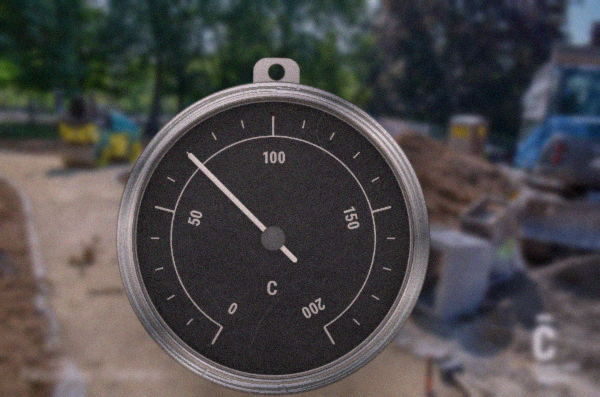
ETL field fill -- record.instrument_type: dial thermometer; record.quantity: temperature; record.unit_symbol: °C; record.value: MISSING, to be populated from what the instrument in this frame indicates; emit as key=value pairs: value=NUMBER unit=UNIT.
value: value=70 unit=°C
